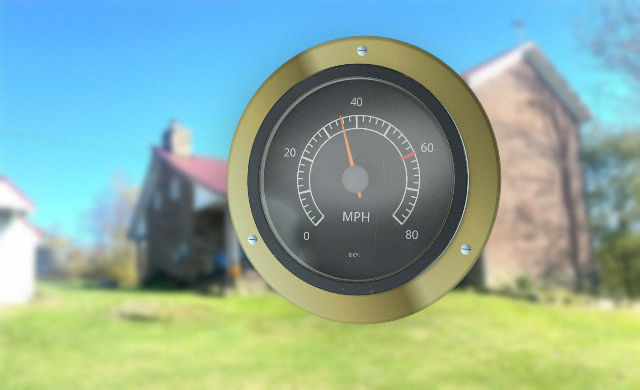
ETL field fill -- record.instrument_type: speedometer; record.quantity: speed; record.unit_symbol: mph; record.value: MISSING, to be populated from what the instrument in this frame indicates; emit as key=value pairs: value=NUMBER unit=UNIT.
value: value=36 unit=mph
